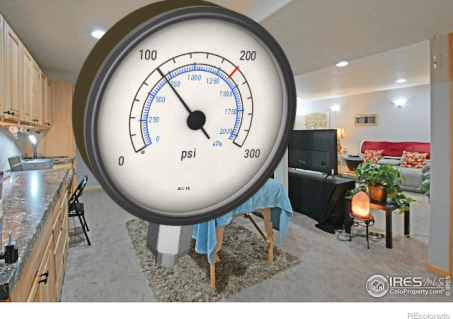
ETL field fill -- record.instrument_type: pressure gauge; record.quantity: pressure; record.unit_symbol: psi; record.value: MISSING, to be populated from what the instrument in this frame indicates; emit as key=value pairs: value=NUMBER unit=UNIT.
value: value=100 unit=psi
